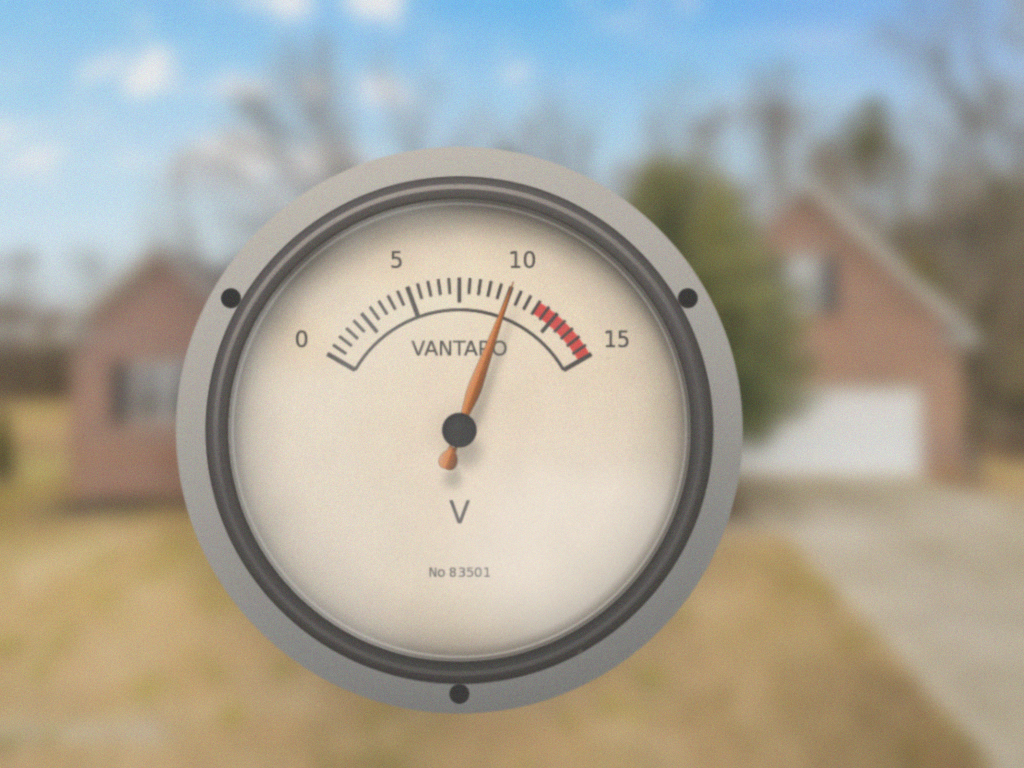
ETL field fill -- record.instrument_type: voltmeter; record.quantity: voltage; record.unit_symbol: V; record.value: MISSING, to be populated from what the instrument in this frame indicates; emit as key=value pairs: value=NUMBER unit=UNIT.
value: value=10 unit=V
